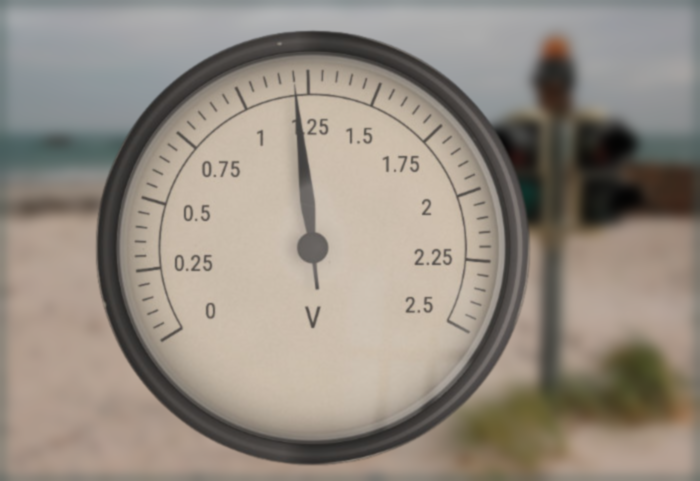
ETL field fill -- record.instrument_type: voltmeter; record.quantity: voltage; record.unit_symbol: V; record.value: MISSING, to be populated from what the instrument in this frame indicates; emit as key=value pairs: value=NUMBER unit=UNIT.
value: value=1.2 unit=V
